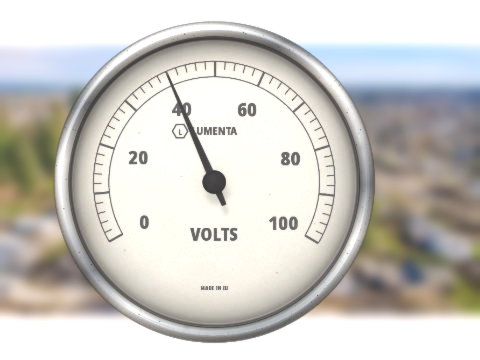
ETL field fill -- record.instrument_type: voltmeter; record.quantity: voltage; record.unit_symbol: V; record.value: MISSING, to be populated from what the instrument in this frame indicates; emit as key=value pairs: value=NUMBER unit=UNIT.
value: value=40 unit=V
